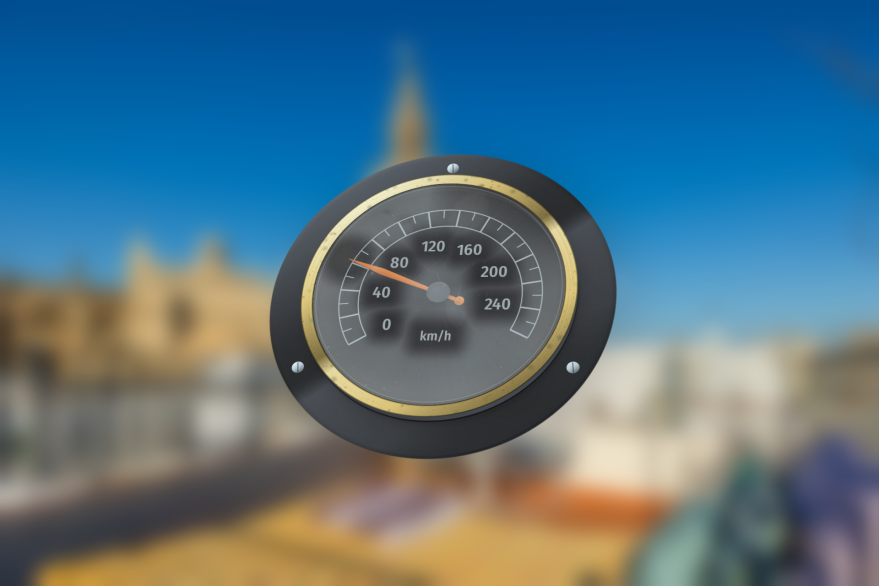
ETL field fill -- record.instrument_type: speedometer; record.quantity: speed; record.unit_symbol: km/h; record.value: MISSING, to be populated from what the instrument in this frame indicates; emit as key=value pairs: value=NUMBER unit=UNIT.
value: value=60 unit=km/h
